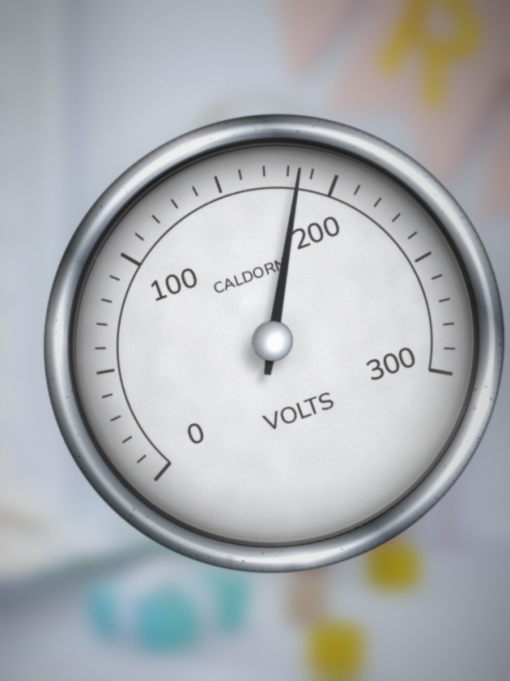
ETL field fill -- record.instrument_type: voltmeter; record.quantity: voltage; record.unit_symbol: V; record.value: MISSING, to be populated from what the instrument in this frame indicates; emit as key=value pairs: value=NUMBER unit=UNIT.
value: value=185 unit=V
